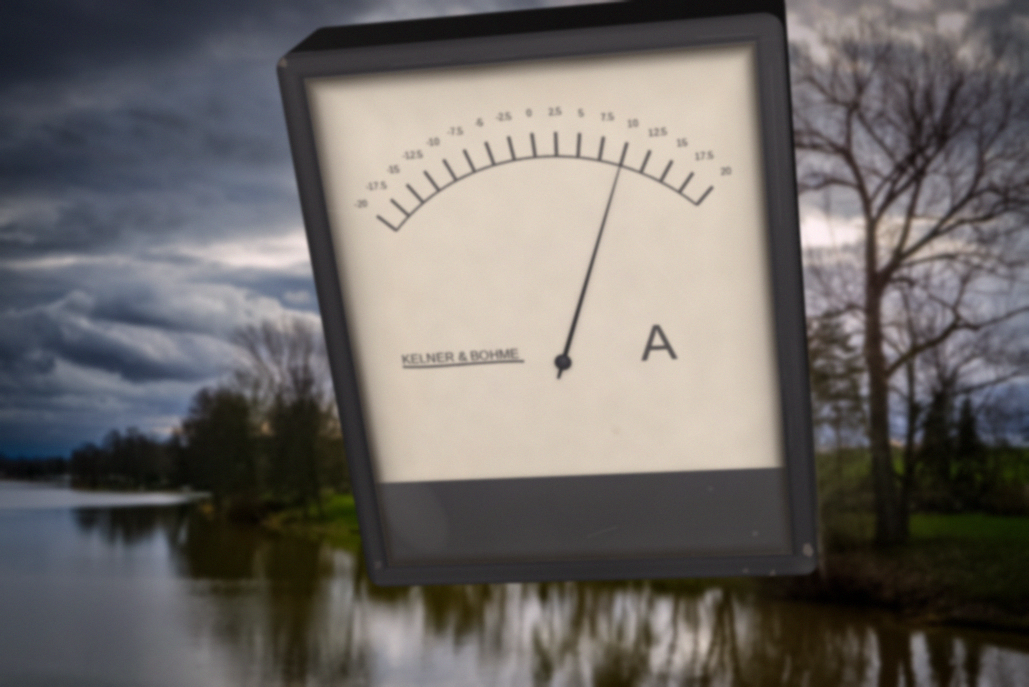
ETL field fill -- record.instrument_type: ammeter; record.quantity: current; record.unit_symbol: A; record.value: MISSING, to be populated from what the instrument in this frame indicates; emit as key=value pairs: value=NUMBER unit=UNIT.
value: value=10 unit=A
